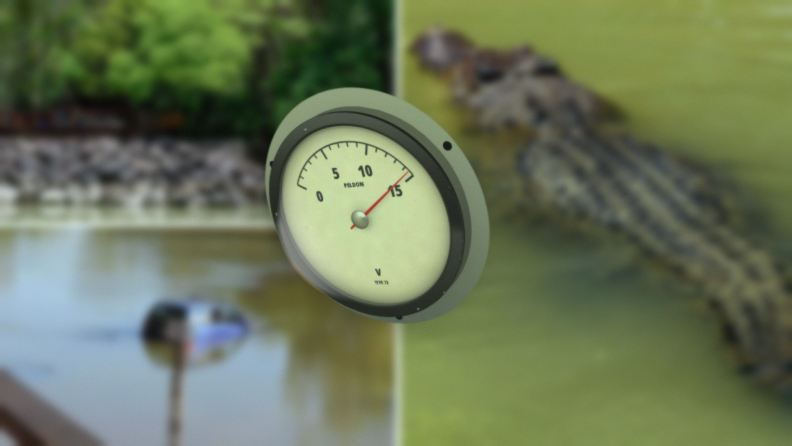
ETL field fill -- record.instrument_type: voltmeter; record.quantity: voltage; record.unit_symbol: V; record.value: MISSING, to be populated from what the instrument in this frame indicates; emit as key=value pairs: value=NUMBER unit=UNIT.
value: value=14.5 unit=V
